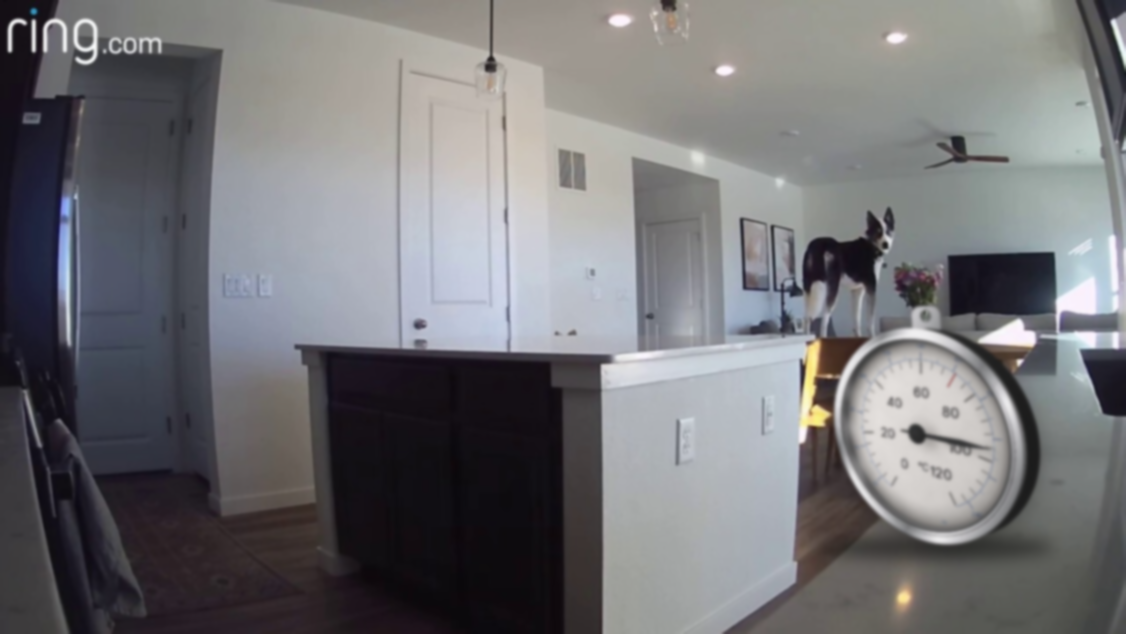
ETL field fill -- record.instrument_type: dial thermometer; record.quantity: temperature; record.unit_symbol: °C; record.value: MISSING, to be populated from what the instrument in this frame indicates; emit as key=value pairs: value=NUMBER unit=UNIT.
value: value=96 unit=°C
